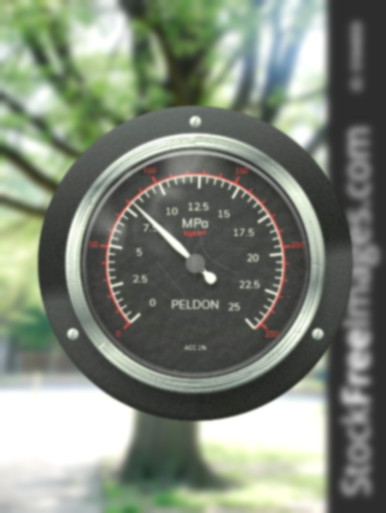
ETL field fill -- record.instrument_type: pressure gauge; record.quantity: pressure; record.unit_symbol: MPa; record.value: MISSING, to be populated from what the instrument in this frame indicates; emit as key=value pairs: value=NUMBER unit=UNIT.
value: value=8 unit=MPa
